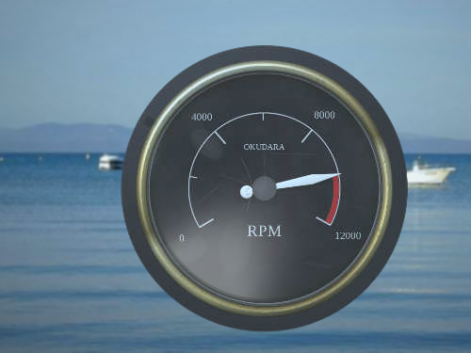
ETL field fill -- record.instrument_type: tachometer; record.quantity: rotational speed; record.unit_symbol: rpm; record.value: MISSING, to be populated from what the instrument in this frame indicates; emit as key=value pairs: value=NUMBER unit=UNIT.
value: value=10000 unit=rpm
